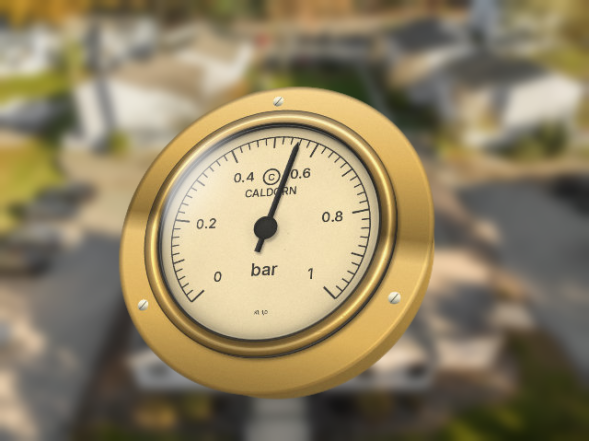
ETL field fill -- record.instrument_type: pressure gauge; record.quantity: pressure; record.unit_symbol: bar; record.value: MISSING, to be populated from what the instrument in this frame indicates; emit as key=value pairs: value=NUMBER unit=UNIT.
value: value=0.56 unit=bar
